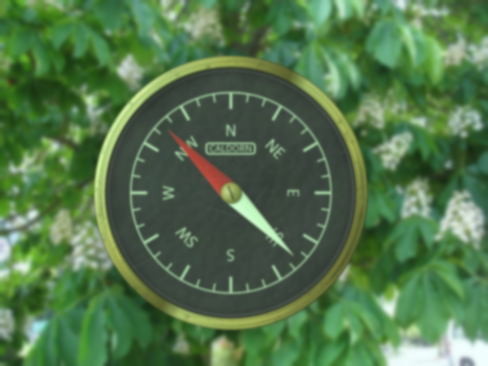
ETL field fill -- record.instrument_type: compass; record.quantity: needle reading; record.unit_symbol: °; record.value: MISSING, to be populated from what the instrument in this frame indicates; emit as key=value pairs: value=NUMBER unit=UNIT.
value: value=315 unit=°
